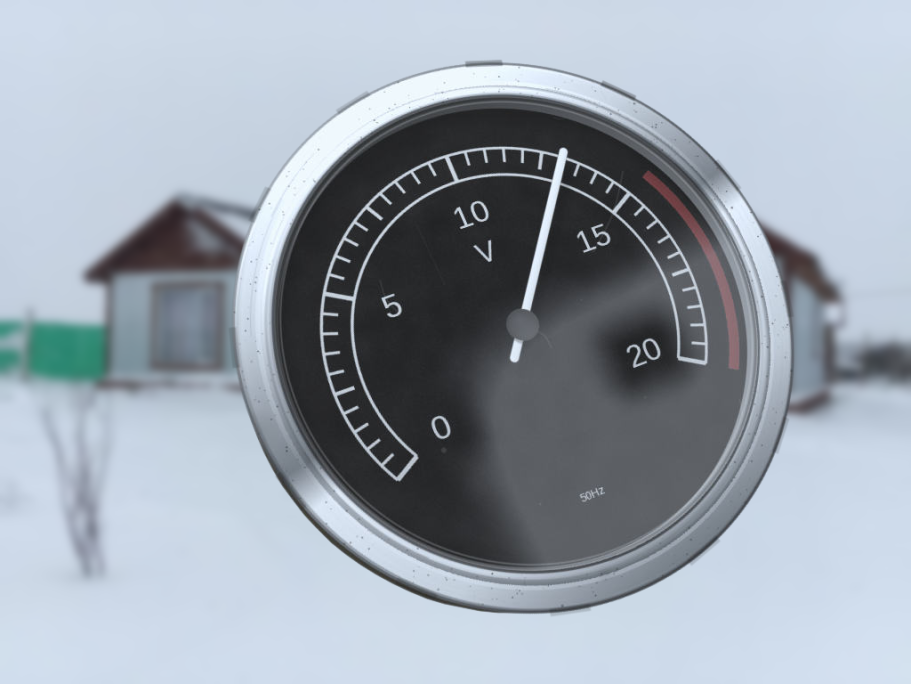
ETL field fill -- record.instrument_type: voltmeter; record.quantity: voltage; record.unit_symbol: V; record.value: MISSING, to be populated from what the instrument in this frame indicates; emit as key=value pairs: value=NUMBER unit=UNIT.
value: value=13 unit=V
